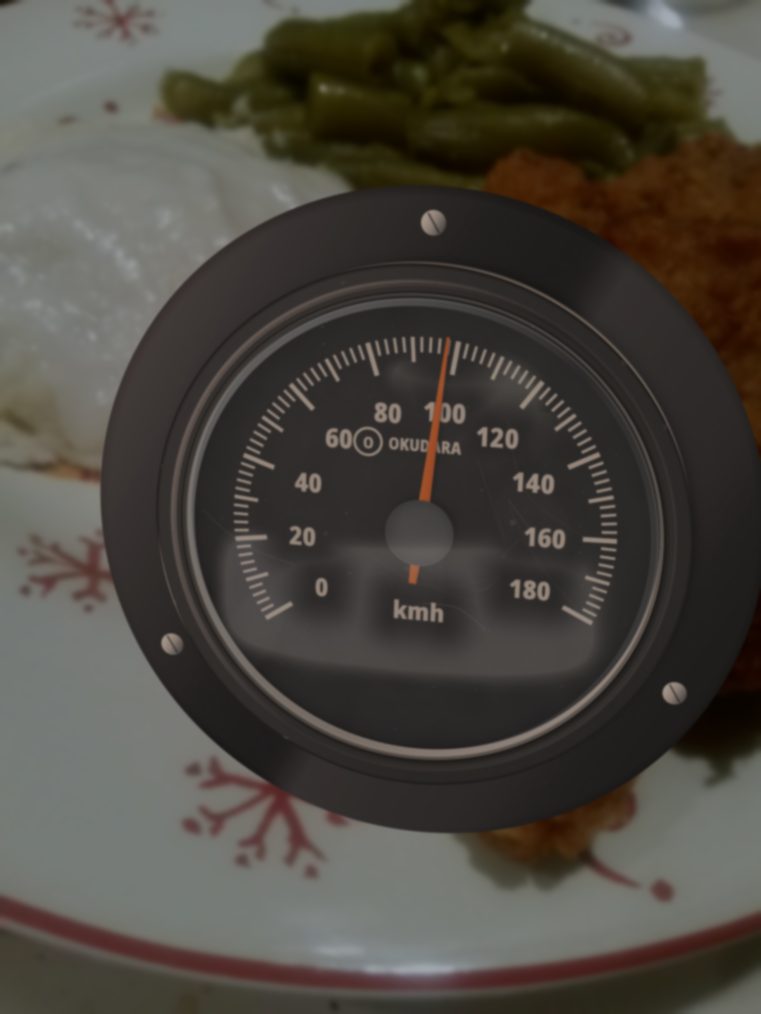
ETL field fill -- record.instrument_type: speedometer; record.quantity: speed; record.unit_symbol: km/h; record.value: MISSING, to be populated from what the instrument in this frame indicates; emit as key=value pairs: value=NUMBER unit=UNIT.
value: value=98 unit=km/h
